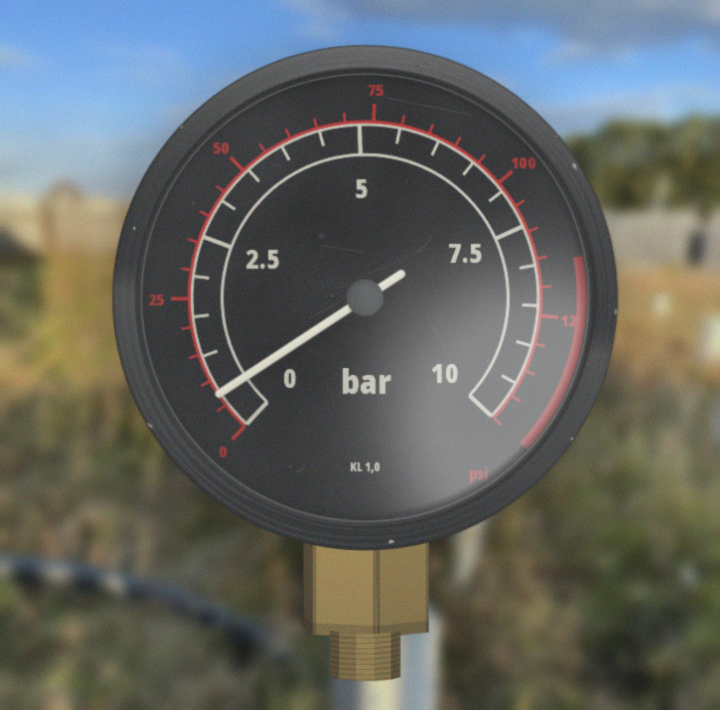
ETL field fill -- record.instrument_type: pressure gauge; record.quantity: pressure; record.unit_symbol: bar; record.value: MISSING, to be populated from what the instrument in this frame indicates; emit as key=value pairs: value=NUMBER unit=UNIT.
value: value=0.5 unit=bar
